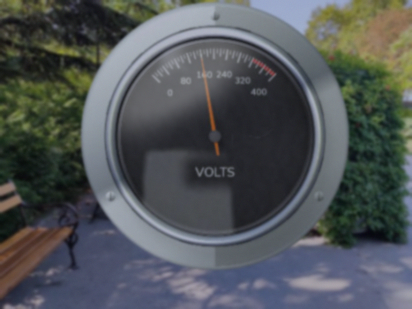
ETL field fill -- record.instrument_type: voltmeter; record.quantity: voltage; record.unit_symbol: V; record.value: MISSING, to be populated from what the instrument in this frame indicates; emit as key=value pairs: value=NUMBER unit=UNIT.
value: value=160 unit=V
